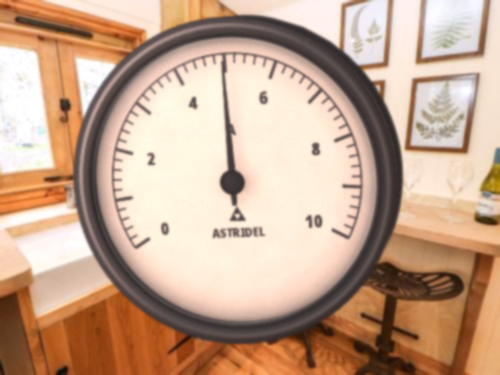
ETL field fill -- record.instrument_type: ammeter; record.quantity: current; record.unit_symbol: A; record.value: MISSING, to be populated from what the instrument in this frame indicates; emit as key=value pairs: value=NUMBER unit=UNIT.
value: value=5 unit=A
